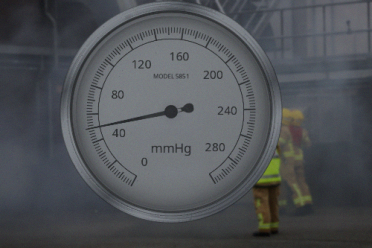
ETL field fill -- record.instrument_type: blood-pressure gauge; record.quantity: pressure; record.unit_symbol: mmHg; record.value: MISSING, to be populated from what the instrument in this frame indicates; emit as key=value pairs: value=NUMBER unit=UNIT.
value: value=50 unit=mmHg
